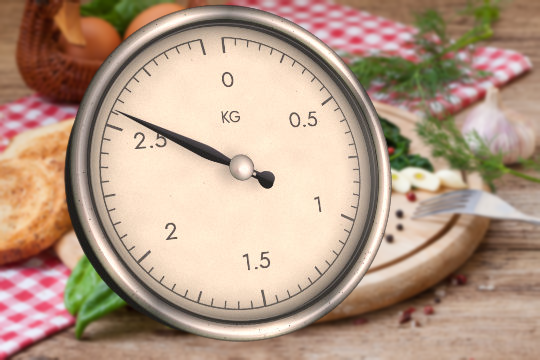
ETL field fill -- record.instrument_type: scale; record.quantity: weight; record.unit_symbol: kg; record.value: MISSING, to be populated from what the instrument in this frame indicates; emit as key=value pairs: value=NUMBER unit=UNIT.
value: value=2.55 unit=kg
